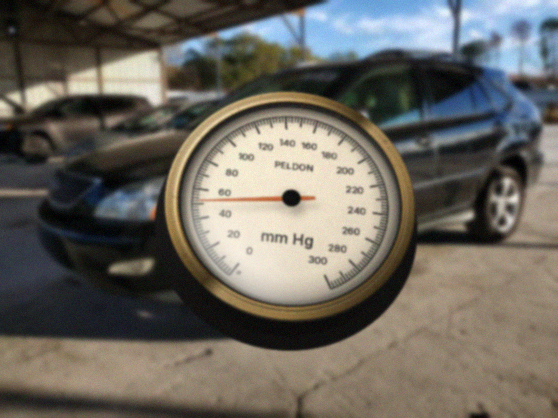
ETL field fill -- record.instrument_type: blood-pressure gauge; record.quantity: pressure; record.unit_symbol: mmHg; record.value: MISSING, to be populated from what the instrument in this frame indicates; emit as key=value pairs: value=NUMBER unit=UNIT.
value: value=50 unit=mmHg
